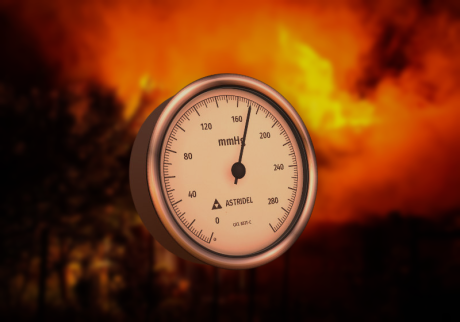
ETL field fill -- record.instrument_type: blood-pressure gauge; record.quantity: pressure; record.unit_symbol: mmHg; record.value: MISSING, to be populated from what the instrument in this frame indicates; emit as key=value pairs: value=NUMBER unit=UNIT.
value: value=170 unit=mmHg
